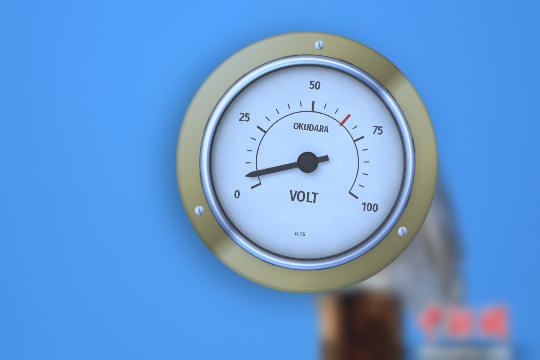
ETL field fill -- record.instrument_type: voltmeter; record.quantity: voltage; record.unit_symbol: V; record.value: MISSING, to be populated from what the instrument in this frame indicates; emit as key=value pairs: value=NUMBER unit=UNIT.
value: value=5 unit=V
